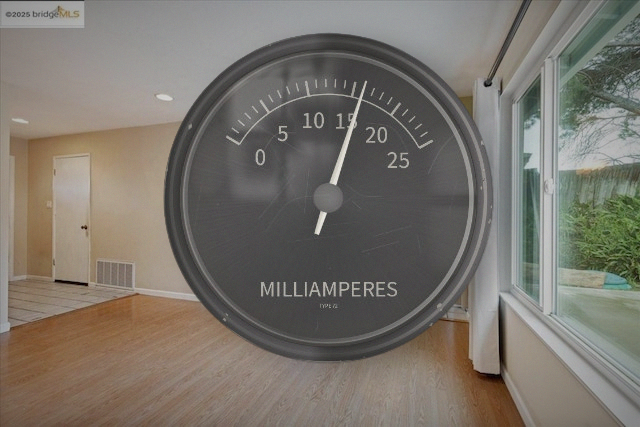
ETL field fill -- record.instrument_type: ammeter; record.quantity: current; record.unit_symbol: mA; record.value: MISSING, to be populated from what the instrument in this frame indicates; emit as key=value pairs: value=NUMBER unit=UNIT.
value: value=16 unit=mA
